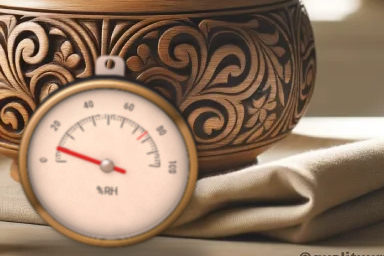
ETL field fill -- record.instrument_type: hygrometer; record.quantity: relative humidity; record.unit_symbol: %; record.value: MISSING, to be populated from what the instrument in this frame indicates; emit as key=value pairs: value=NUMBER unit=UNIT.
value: value=10 unit=%
